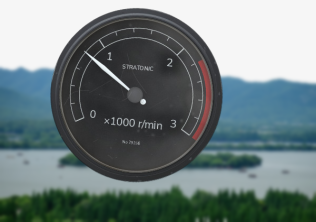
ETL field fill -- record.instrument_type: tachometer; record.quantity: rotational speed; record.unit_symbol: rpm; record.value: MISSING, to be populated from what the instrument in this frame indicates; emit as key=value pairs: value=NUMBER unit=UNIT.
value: value=800 unit=rpm
